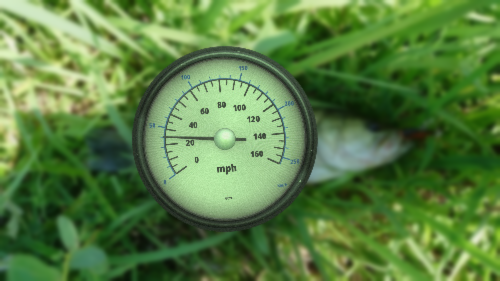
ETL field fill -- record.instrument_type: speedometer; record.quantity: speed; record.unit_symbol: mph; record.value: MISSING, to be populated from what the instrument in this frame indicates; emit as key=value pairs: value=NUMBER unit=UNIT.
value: value=25 unit=mph
